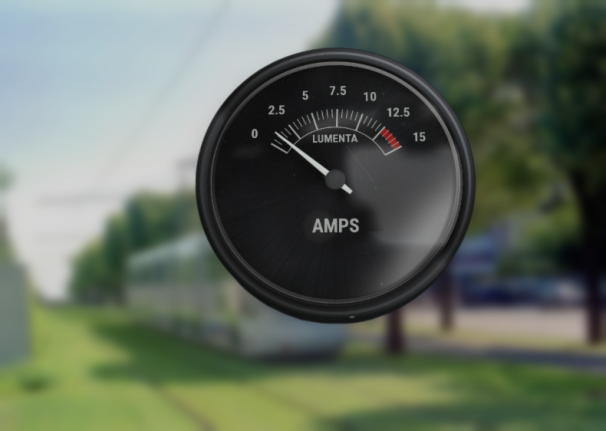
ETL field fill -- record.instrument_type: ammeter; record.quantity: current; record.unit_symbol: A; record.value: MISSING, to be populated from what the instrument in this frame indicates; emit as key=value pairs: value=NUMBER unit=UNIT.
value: value=1 unit=A
